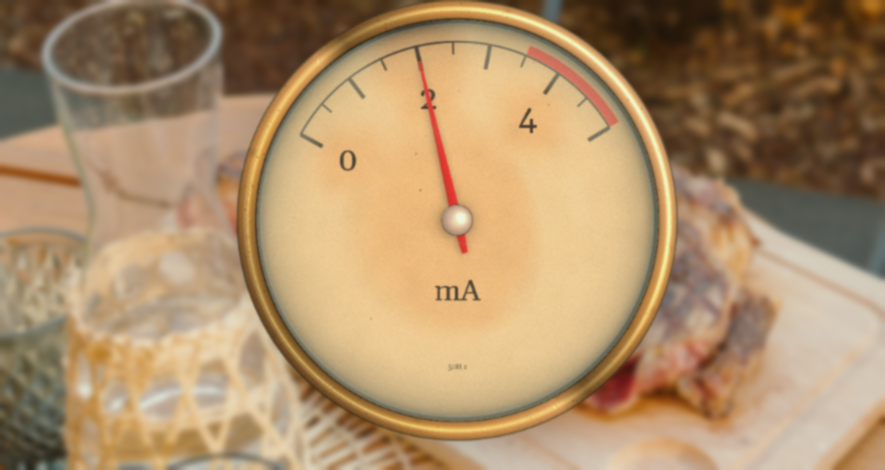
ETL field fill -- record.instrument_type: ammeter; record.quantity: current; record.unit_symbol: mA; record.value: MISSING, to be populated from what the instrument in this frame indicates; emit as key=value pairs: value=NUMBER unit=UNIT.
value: value=2 unit=mA
